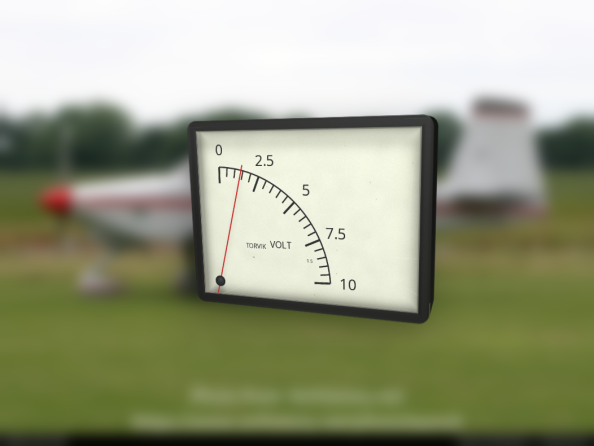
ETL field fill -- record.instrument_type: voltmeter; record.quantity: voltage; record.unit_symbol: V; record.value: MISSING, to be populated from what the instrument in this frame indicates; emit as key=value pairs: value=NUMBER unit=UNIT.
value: value=1.5 unit=V
